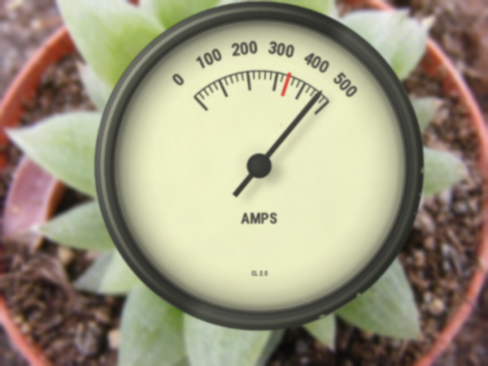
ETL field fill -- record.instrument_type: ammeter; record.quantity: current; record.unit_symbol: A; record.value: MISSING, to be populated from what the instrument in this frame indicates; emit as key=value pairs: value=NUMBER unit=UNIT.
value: value=460 unit=A
